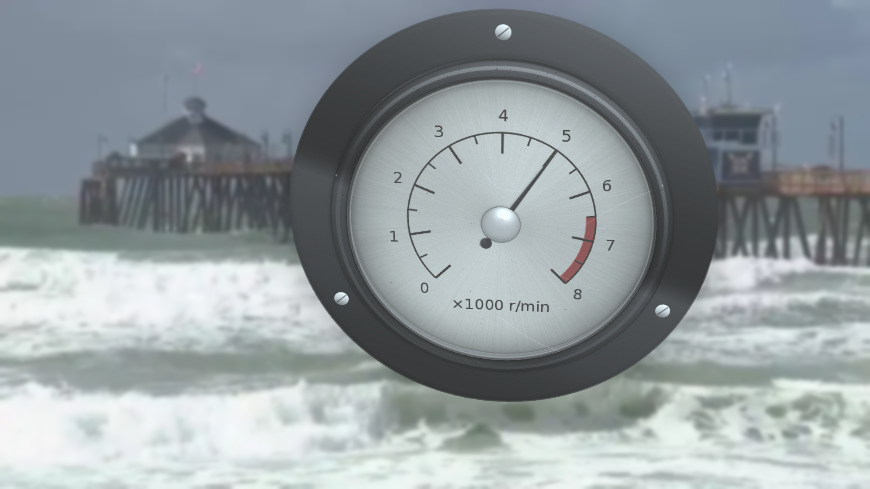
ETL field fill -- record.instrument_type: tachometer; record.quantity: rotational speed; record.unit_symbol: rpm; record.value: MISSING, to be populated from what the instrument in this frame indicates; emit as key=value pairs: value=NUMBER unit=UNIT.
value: value=5000 unit=rpm
